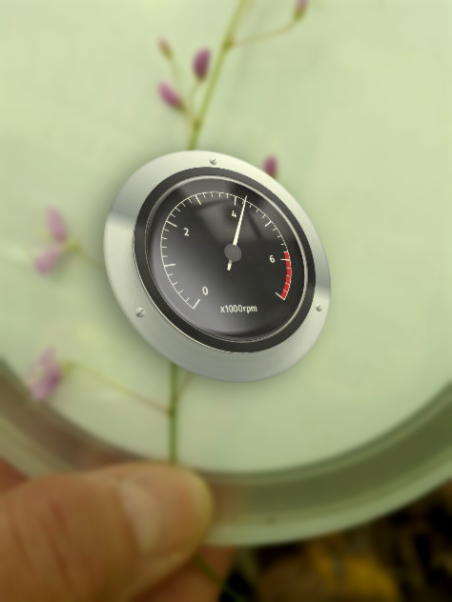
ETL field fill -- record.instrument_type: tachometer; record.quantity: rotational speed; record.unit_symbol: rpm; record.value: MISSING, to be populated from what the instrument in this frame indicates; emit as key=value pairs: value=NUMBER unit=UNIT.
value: value=4200 unit=rpm
